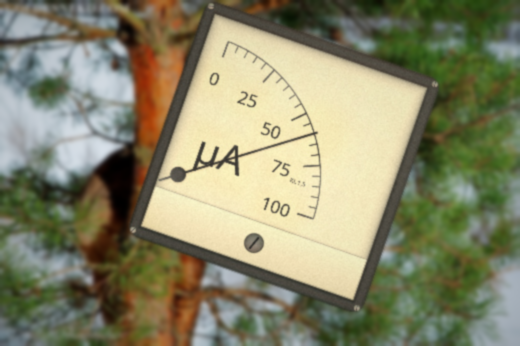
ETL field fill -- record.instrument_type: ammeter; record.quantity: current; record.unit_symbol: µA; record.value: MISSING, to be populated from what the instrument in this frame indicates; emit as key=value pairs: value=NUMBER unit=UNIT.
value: value=60 unit=µA
